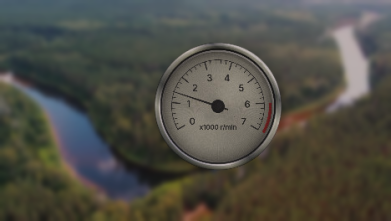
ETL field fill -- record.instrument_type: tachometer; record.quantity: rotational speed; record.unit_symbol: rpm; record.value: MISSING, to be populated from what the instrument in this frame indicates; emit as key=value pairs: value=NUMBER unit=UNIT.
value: value=1400 unit=rpm
